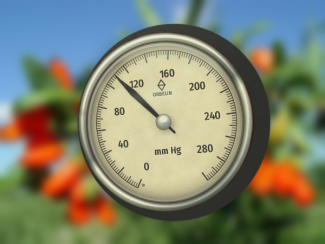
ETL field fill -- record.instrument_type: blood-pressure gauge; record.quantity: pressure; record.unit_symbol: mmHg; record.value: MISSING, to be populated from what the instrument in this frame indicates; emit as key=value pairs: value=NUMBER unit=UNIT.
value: value=110 unit=mmHg
